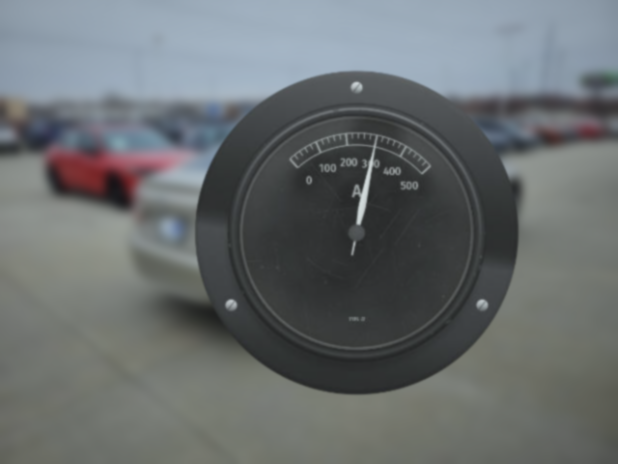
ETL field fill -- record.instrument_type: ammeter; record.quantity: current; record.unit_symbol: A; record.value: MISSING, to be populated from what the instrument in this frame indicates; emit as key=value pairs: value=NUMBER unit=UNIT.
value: value=300 unit=A
